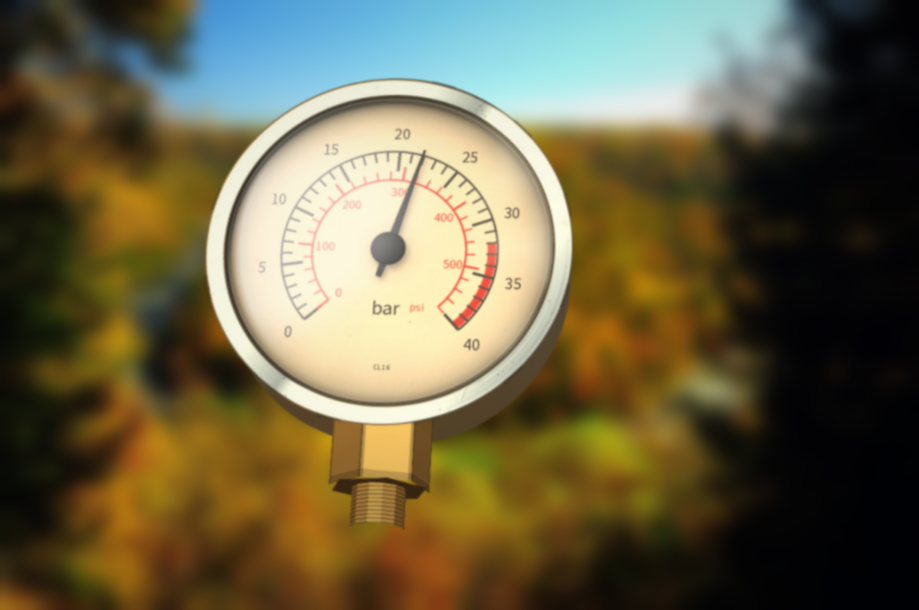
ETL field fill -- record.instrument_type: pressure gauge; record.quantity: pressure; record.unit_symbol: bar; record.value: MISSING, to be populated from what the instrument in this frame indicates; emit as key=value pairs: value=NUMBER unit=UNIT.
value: value=22 unit=bar
